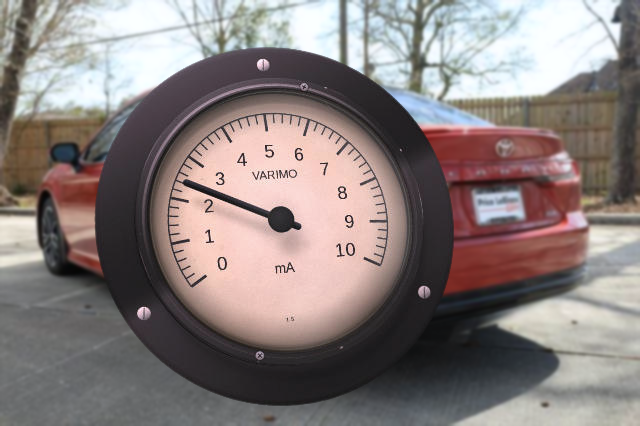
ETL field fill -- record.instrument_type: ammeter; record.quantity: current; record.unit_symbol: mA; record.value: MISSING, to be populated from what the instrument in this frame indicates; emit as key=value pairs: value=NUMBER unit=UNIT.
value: value=2.4 unit=mA
